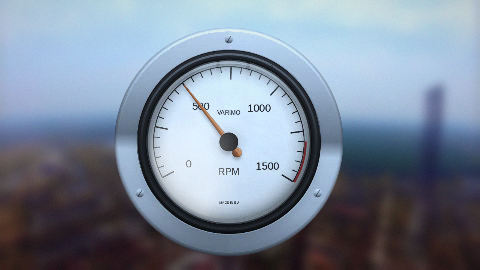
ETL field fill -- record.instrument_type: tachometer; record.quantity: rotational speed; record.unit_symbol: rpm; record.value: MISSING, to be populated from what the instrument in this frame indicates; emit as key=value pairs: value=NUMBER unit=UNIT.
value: value=500 unit=rpm
